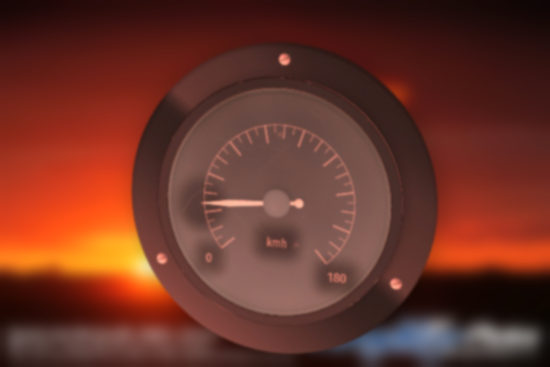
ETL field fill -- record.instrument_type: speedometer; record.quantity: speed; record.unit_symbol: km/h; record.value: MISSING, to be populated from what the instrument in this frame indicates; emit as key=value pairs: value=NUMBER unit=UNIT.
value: value=25 unit=km/h
